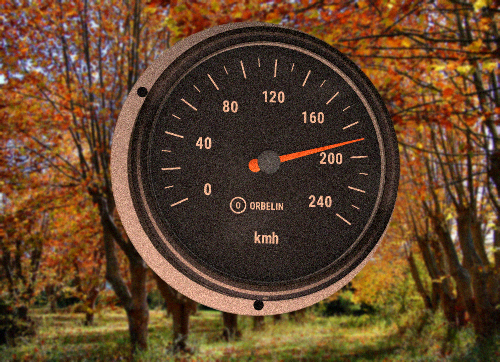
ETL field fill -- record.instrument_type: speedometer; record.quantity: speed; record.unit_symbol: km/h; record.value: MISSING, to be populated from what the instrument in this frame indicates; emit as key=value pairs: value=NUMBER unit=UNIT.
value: value=190 unit=km/h
